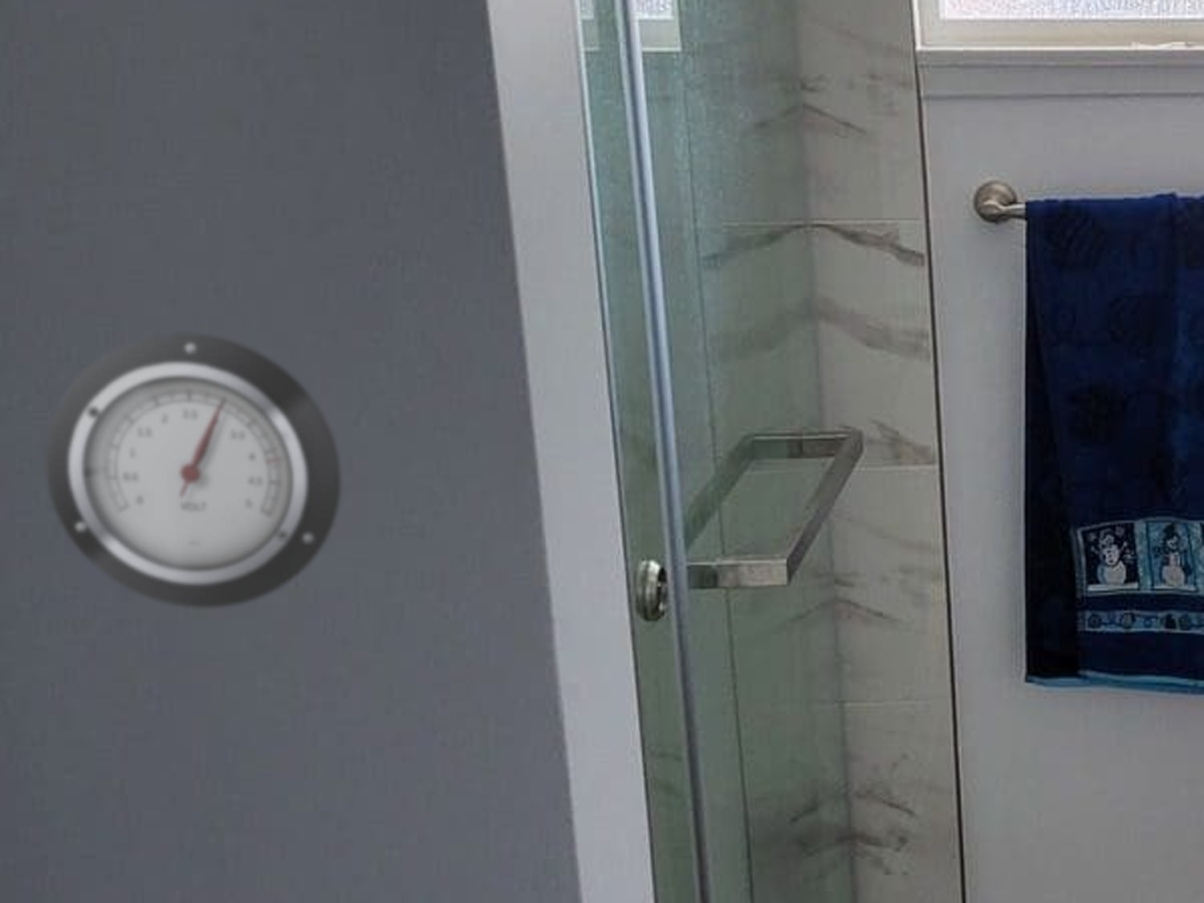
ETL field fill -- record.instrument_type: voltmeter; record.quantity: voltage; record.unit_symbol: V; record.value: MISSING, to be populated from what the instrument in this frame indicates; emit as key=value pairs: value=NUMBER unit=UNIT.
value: value=3 unit=V
